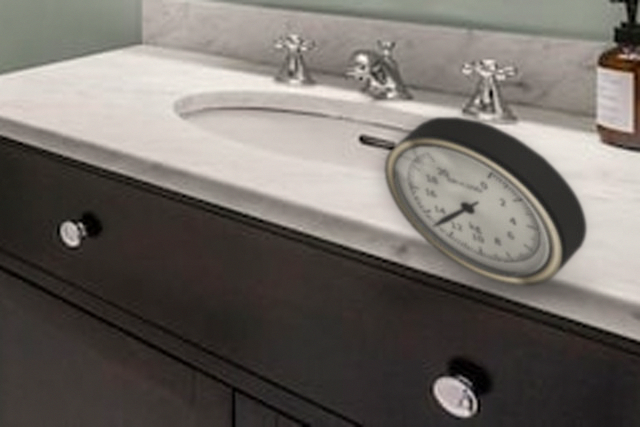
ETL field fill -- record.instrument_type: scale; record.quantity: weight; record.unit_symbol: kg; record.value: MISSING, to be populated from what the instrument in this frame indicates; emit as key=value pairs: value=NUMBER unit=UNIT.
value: value=13 unit=kg
